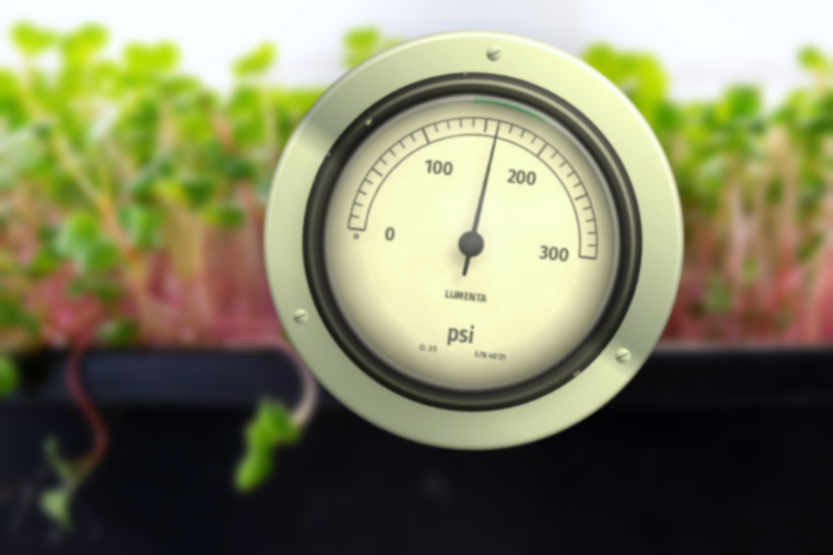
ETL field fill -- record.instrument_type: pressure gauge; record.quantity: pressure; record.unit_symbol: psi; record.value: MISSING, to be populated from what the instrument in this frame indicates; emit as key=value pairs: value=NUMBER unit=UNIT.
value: value=160 unit=psi
